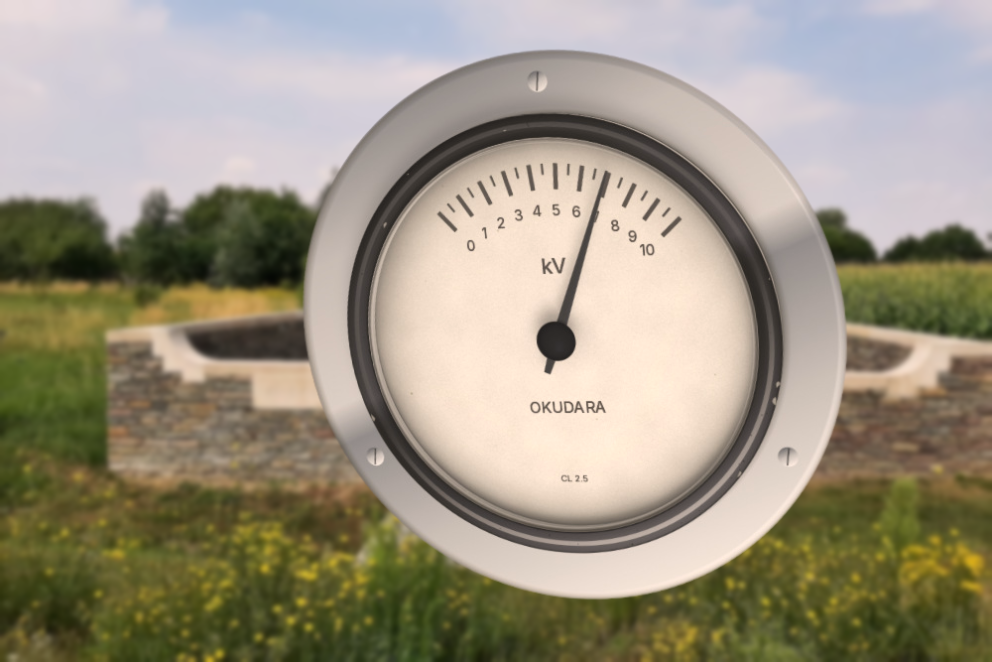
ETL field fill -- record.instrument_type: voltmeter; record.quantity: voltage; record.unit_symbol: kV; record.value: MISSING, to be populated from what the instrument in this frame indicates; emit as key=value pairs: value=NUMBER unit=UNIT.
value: value=7 unit=kV
